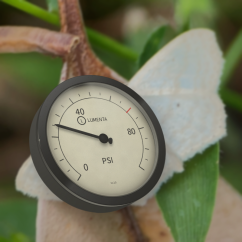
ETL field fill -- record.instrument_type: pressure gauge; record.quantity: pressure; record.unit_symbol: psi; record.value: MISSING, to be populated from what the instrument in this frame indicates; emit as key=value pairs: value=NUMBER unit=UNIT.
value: value=25 unit=psi
